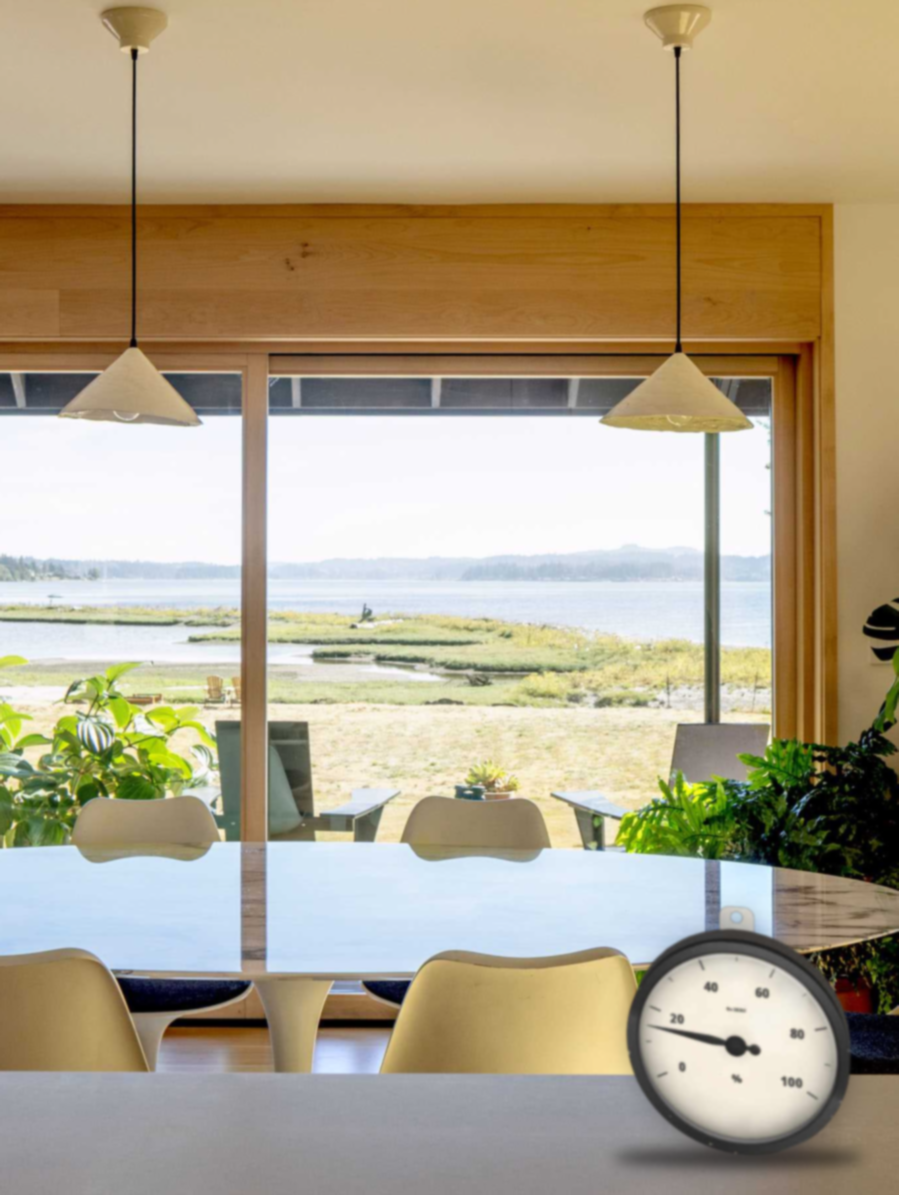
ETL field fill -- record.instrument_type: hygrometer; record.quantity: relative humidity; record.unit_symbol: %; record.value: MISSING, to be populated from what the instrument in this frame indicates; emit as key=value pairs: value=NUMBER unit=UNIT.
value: value=15 unit=%
